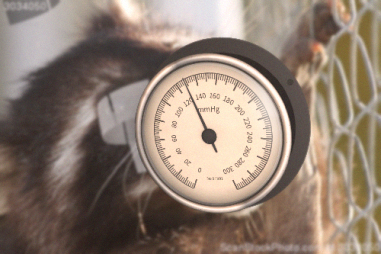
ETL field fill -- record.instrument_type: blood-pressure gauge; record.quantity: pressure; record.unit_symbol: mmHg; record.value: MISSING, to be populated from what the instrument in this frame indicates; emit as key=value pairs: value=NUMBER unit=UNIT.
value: value=130 unit=mmHg
